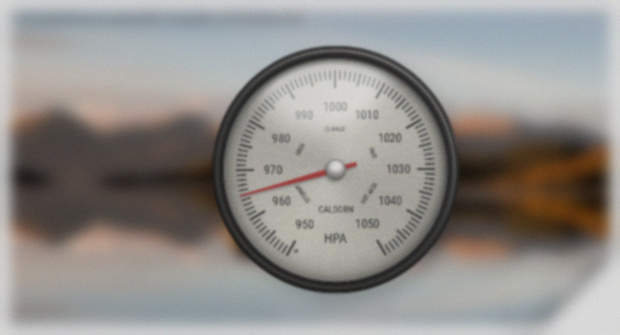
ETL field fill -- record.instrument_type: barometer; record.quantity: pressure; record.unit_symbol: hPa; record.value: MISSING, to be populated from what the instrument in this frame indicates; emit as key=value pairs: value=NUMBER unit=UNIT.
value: value=965 unit=hPa
